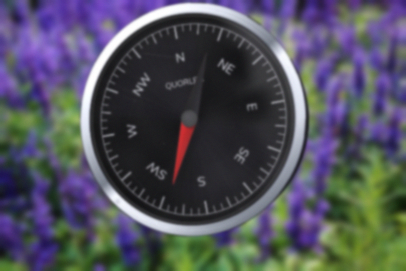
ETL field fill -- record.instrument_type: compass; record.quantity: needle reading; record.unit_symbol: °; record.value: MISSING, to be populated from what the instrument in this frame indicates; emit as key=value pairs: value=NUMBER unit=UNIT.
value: value=205 unit=°
